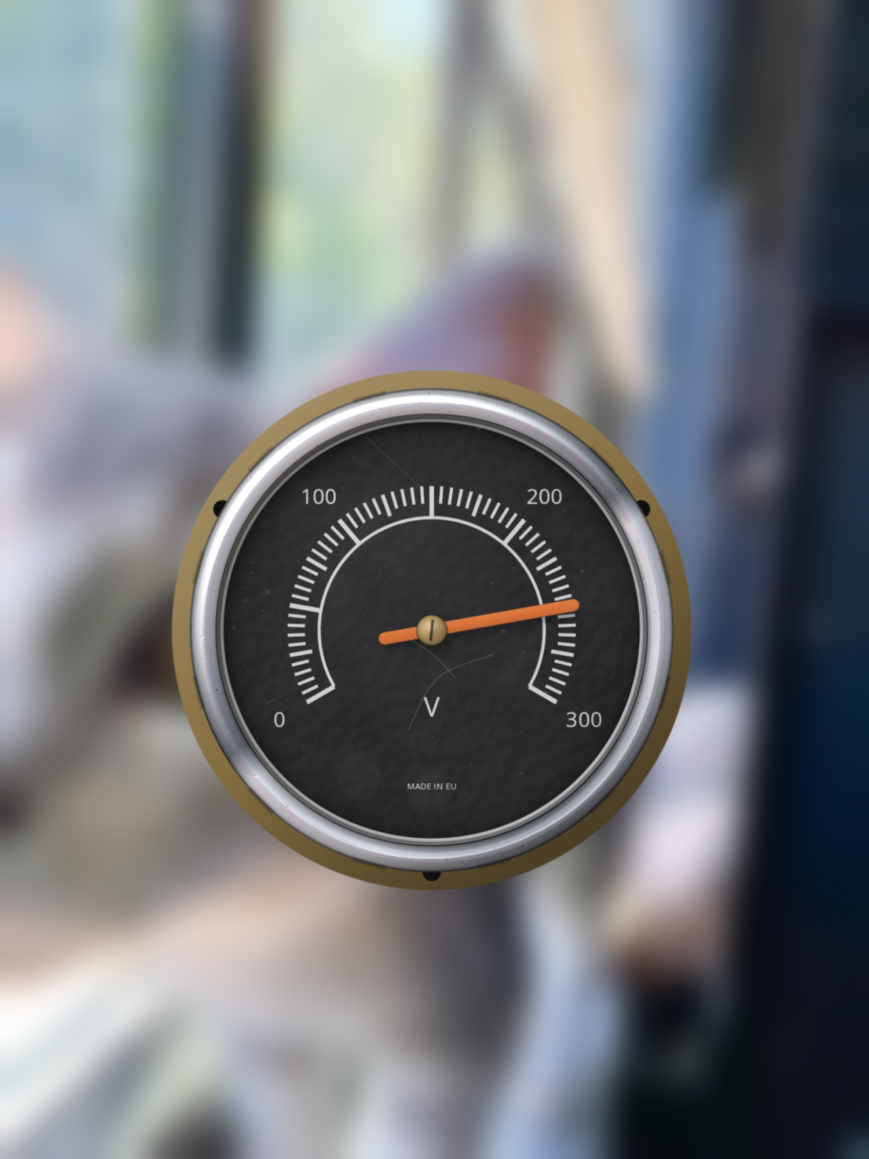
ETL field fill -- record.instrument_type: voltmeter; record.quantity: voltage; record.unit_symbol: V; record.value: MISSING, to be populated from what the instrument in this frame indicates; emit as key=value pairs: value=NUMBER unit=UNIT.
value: value=250 unit=V
